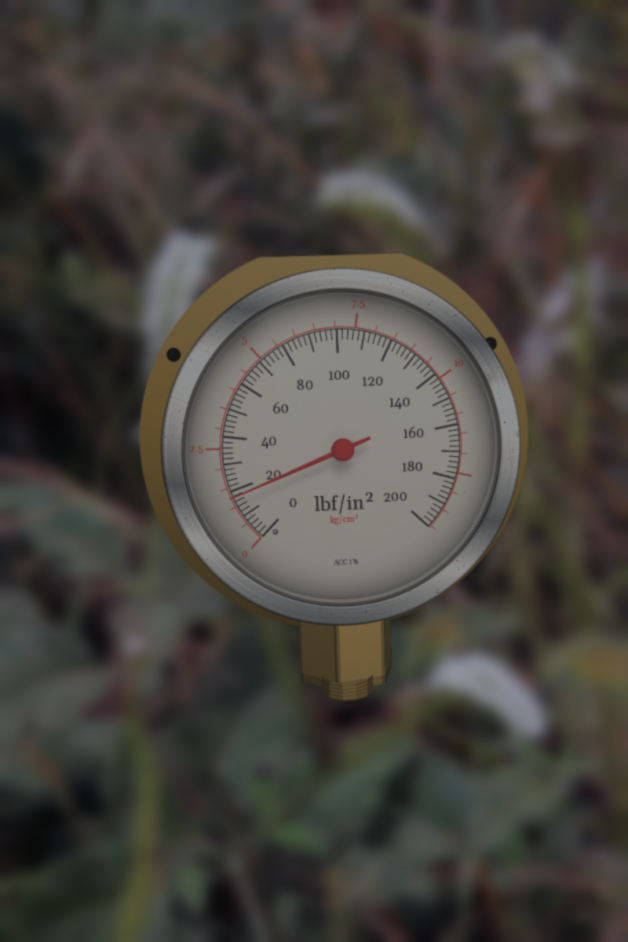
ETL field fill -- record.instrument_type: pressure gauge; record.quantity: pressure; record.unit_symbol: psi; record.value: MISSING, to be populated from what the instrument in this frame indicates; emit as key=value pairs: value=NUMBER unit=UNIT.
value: value=18 unit=psi
